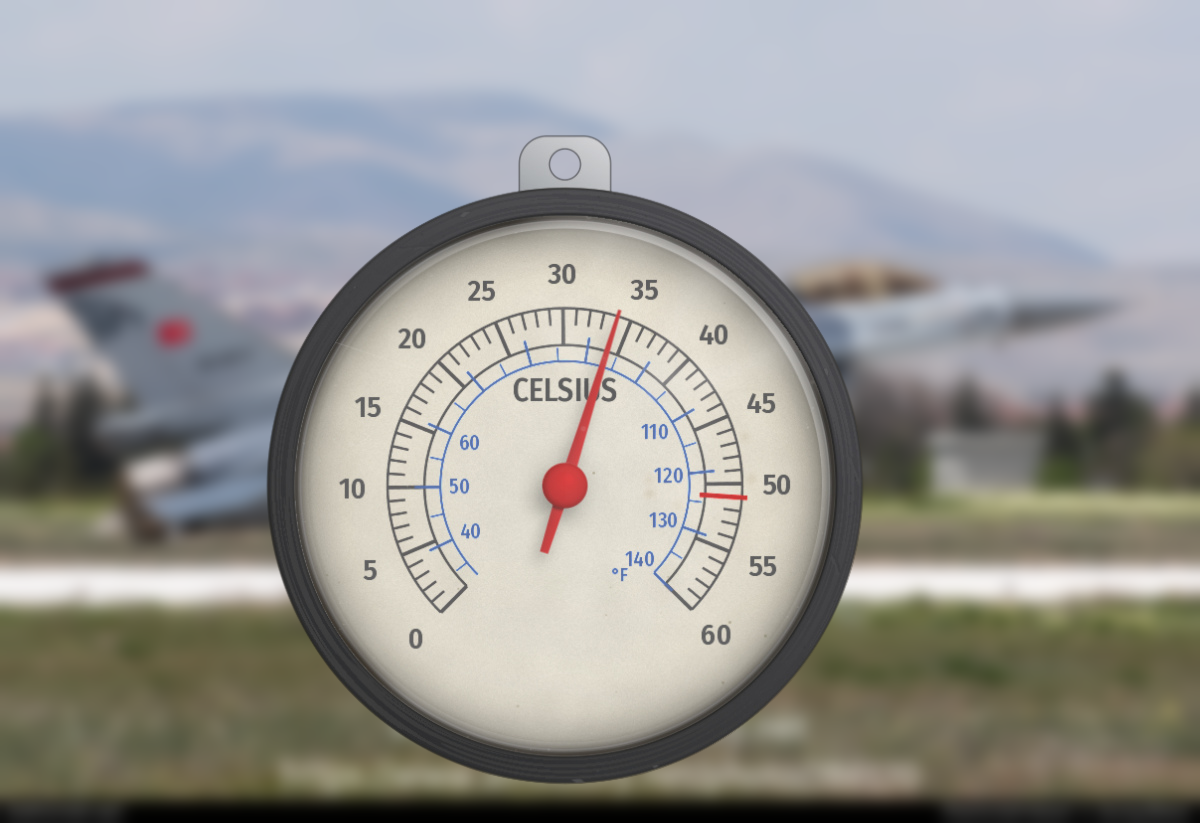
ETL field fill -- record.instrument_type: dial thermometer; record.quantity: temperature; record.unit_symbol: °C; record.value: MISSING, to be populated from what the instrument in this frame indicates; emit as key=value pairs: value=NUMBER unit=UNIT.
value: value=34 unit=°C
